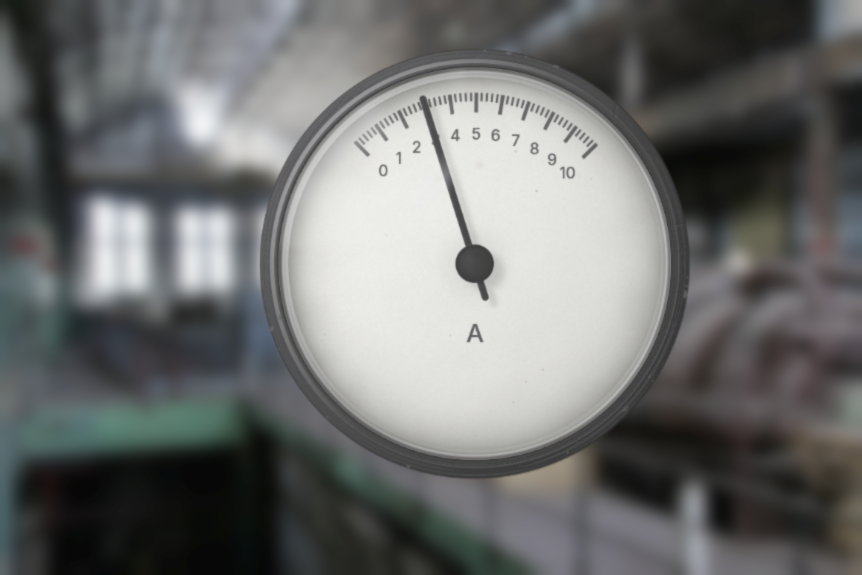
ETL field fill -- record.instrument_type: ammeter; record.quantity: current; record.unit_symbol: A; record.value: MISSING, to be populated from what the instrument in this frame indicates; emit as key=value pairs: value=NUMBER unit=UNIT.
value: value=3 unit=A
